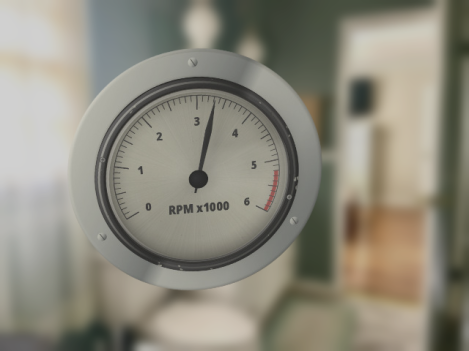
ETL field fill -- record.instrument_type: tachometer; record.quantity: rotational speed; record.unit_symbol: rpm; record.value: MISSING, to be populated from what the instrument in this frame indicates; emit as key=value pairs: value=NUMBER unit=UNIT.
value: value=3300 unit=rpm
